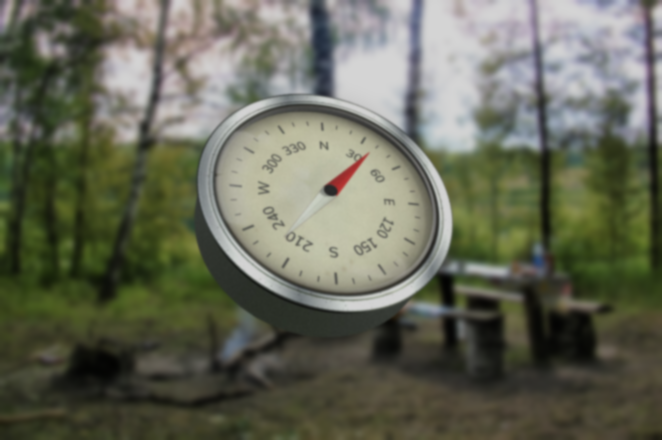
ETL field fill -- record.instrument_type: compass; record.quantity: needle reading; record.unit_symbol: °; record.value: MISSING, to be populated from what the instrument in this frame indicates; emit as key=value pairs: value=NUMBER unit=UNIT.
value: value=40 unit=°
